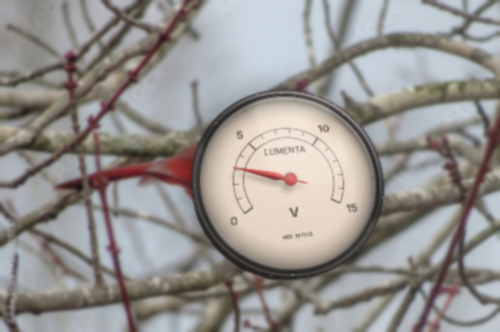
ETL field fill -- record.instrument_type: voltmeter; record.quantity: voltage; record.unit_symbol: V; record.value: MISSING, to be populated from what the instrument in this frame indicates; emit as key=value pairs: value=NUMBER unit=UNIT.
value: value=3 unit=V
